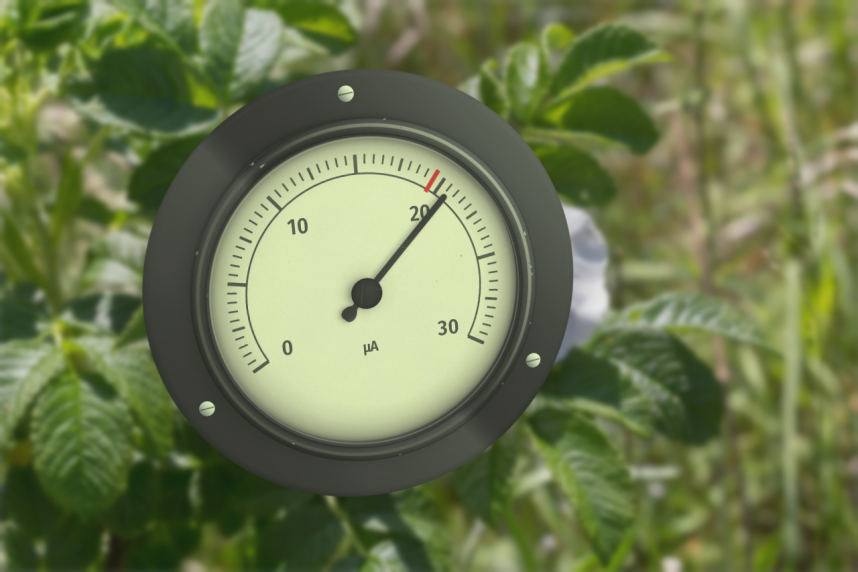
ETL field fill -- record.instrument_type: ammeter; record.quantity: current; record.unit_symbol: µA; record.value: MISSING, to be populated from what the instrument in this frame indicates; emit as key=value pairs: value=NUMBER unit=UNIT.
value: value=20.5 unit=µA
